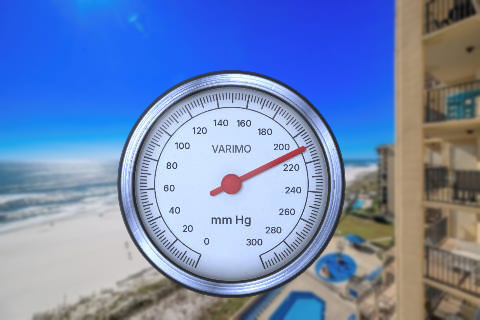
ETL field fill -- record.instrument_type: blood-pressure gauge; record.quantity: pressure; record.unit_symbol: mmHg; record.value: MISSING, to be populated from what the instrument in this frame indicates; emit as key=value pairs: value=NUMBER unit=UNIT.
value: value=210 unit=mmHg
